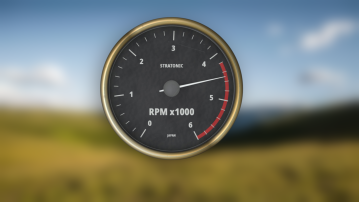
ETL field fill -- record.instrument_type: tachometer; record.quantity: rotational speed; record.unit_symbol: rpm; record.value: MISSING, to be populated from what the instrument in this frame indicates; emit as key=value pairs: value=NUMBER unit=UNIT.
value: value=4500 unit=rpm
